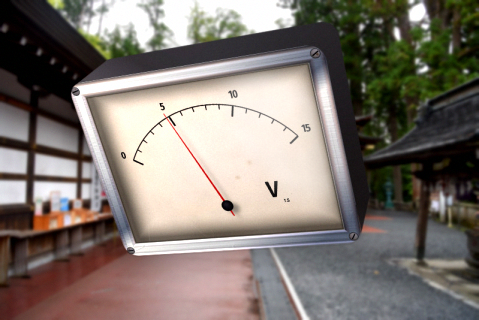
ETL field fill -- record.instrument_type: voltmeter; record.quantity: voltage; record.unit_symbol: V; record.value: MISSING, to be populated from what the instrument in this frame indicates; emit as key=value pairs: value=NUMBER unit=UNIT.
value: value=5 unit=V
